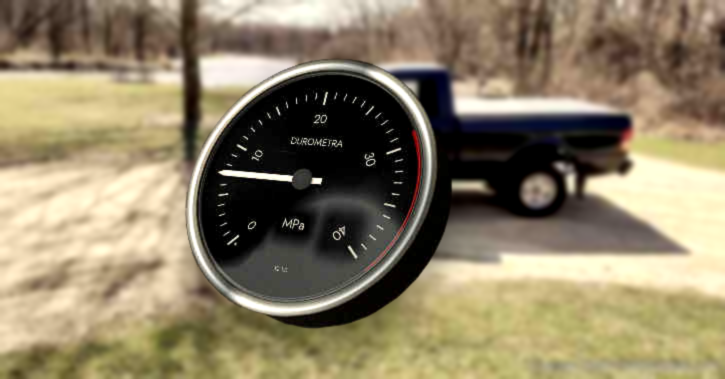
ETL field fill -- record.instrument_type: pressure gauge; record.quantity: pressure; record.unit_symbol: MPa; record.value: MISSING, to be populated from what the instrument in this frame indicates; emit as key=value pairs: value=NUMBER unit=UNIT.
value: value=7 unit=MPa
